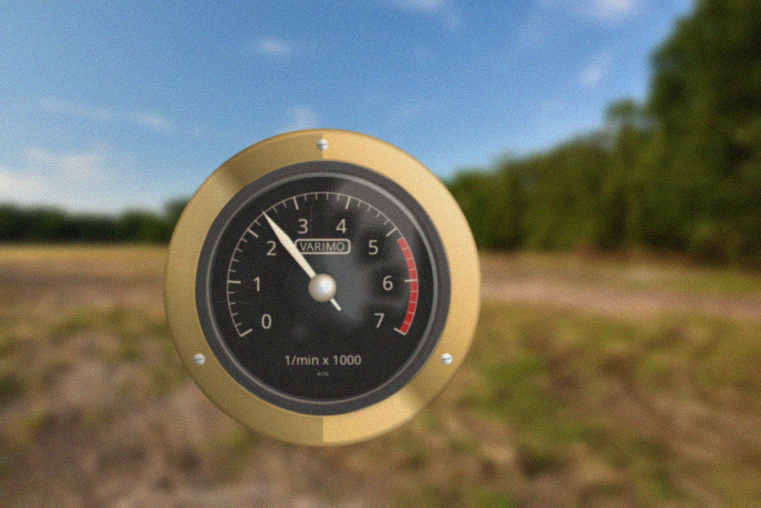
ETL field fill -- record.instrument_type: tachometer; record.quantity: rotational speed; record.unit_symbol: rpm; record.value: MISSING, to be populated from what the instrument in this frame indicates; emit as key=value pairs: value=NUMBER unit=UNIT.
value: value=2400 unit=rpm
